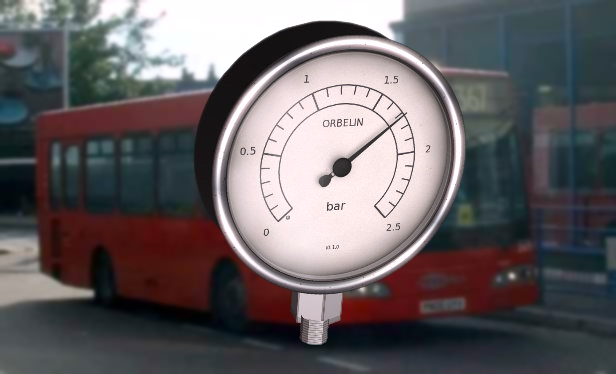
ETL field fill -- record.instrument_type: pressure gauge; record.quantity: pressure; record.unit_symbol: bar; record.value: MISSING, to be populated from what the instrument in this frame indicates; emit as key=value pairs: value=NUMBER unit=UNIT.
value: value=1.7 unit=bar
